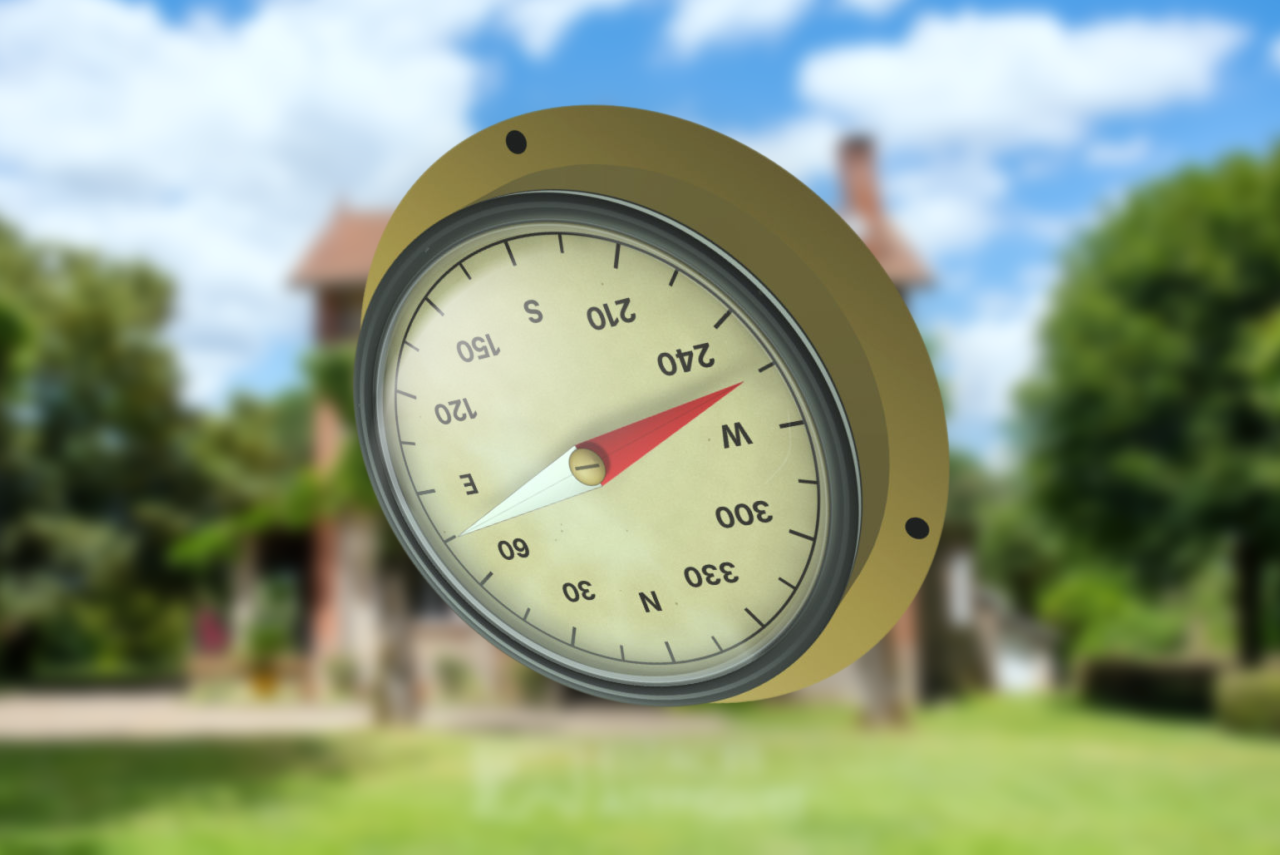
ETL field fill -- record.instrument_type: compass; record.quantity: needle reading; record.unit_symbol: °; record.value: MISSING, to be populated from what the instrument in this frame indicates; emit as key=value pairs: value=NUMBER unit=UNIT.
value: value=255 unit=°
